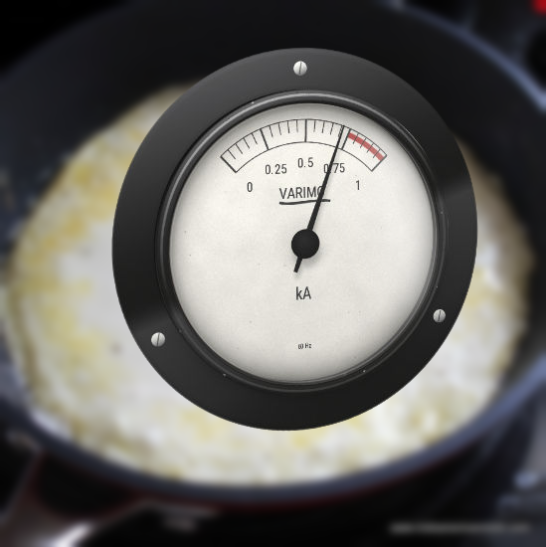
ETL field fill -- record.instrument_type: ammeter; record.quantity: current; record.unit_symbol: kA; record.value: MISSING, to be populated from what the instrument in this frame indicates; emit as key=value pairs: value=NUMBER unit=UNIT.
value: value=0.7 unit=kA
